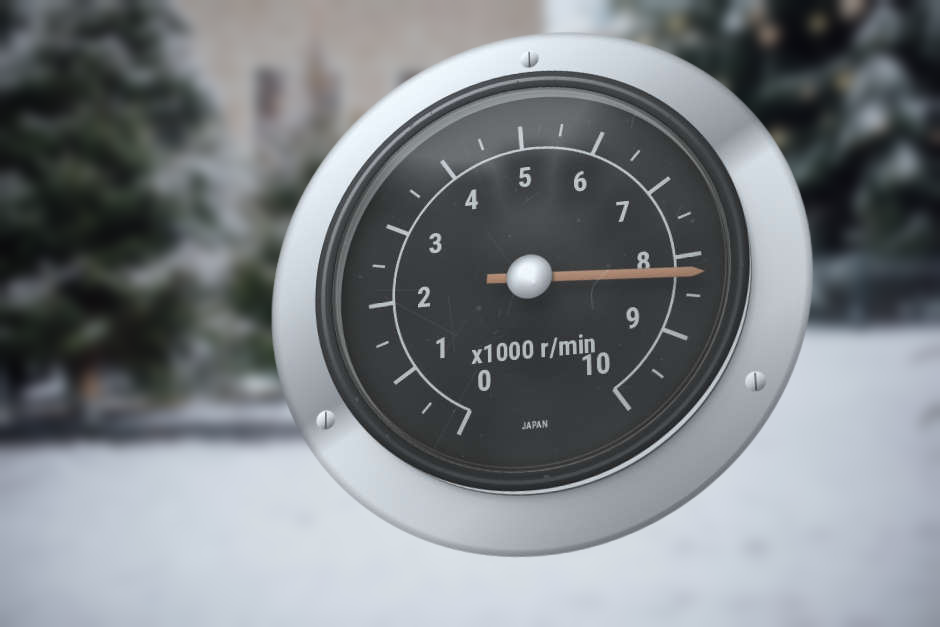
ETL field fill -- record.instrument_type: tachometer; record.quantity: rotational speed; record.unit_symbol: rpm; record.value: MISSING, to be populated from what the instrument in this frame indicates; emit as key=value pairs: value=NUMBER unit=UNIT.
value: value=8250 unit=rpm
